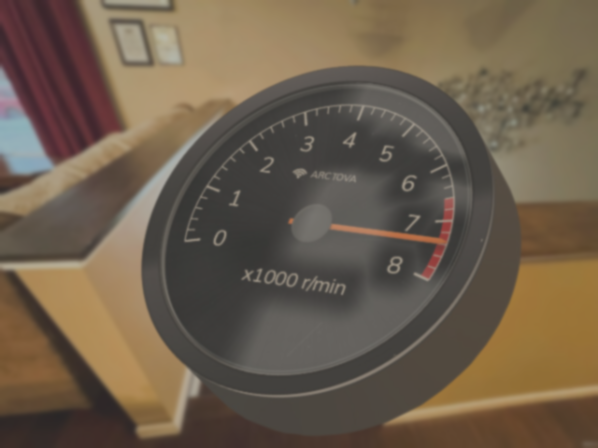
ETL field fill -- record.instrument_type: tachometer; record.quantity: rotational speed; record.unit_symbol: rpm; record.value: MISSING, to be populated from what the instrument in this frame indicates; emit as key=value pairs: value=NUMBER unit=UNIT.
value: value=7400 unit=rpm
